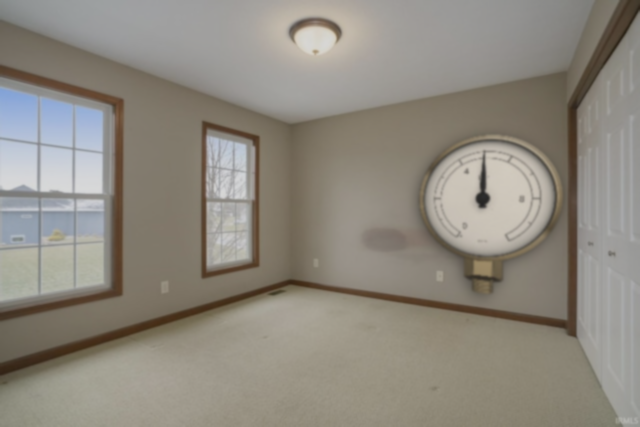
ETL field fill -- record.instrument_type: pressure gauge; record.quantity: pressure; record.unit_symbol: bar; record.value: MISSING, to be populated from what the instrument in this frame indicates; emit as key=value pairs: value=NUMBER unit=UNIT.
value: value=5 unit=bar
